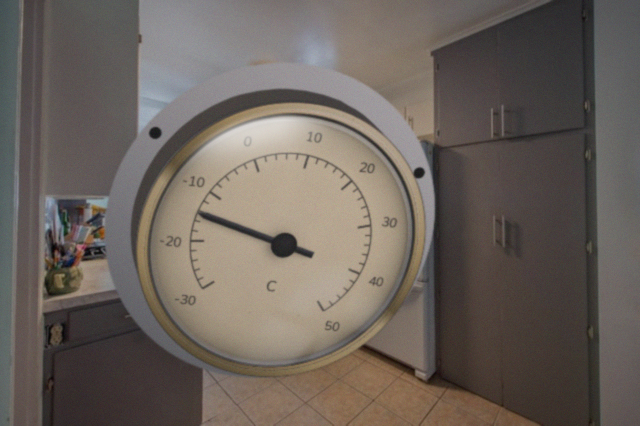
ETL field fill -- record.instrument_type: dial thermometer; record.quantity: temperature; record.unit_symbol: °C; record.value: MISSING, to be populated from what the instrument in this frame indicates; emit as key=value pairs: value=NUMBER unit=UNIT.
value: value=-14 unit=°C
